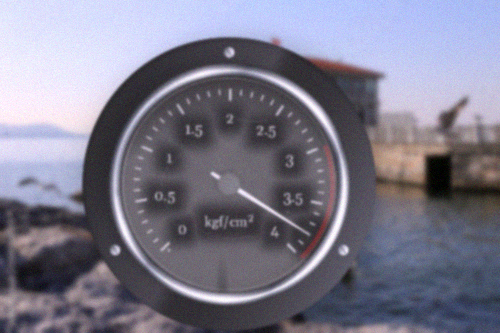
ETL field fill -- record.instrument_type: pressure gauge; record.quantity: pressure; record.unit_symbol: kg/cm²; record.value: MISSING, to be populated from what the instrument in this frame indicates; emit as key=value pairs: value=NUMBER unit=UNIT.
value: value=3.8 unit=kg/cm²
